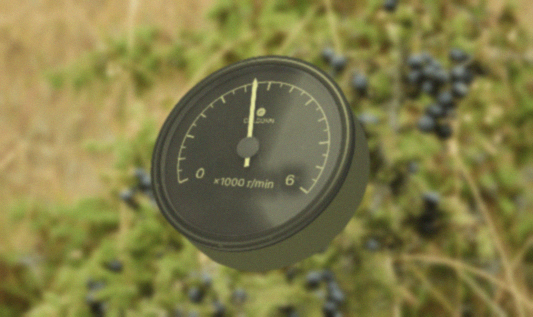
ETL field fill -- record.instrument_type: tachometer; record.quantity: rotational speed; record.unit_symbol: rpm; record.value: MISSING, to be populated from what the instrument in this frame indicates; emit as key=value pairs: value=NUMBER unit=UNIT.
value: value=2750 unit=rpm
